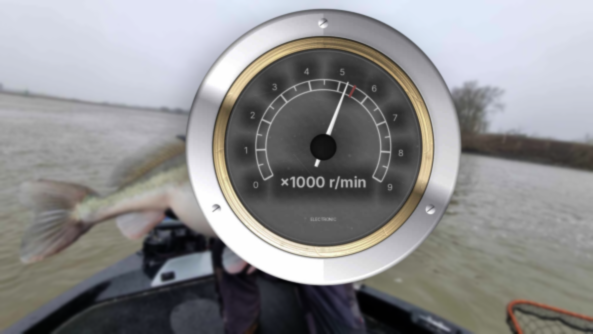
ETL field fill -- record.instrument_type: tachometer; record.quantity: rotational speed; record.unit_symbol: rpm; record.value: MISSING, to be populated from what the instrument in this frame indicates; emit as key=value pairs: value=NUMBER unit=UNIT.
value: value=5250 unit=rpm
